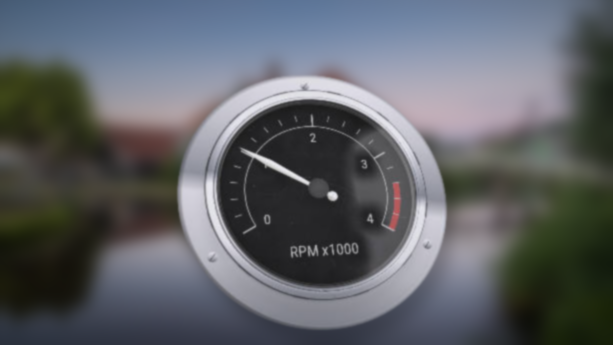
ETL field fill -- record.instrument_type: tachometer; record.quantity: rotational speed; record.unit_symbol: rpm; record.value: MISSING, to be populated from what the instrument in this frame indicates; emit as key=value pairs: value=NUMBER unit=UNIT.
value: value=1000 unit=rpm
